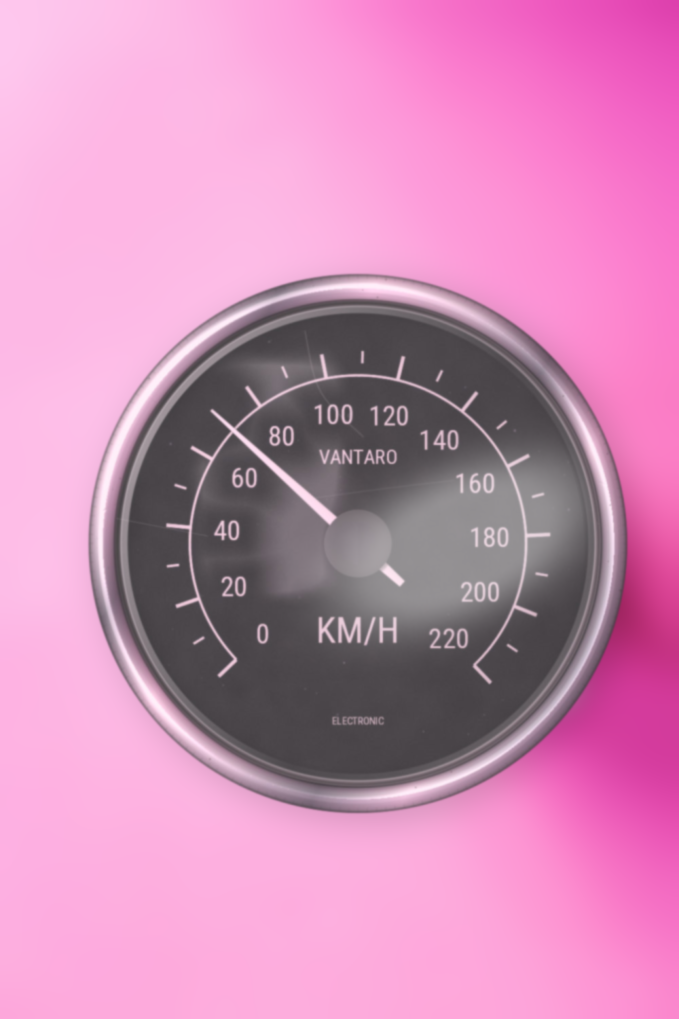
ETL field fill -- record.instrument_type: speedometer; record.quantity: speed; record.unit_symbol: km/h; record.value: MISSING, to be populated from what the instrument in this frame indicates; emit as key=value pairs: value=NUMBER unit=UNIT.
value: value=70 unit=km/h
